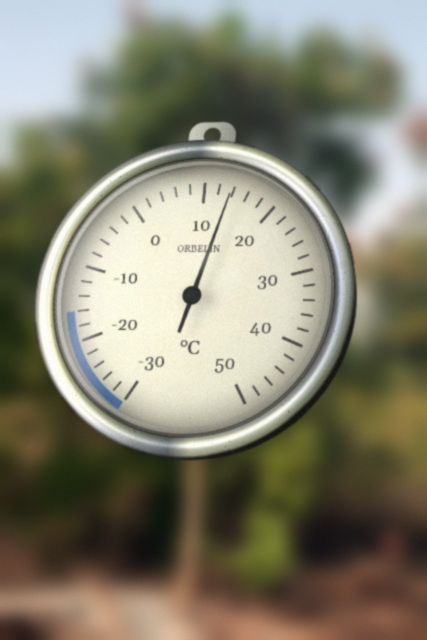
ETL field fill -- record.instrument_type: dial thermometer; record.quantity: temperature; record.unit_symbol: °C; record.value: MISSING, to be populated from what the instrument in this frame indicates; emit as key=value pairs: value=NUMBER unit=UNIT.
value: value=14 unit=°C
